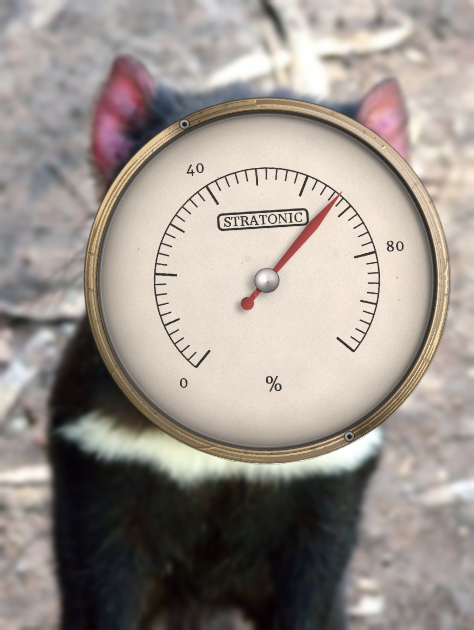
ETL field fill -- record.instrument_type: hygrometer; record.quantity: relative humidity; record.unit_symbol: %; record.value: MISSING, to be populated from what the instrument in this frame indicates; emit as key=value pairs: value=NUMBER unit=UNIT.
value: value=67 unit=%
